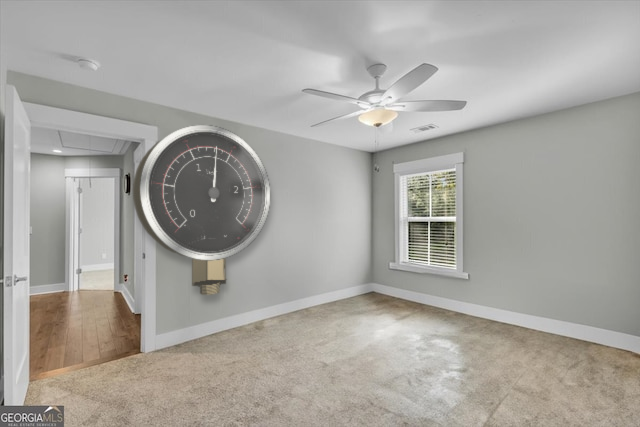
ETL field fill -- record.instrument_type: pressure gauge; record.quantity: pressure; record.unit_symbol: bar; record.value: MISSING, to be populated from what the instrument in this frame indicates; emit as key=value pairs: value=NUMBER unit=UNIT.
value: value=1.3 unit=bar
